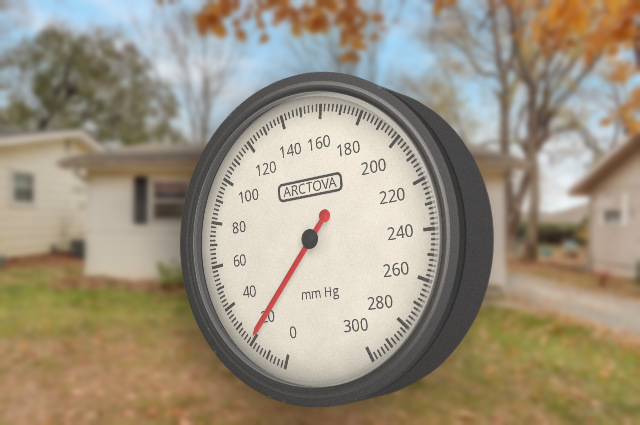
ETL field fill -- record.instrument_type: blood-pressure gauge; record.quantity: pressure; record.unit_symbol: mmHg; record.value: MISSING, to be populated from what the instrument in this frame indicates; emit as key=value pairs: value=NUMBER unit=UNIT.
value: value=20 unit=mmHg
